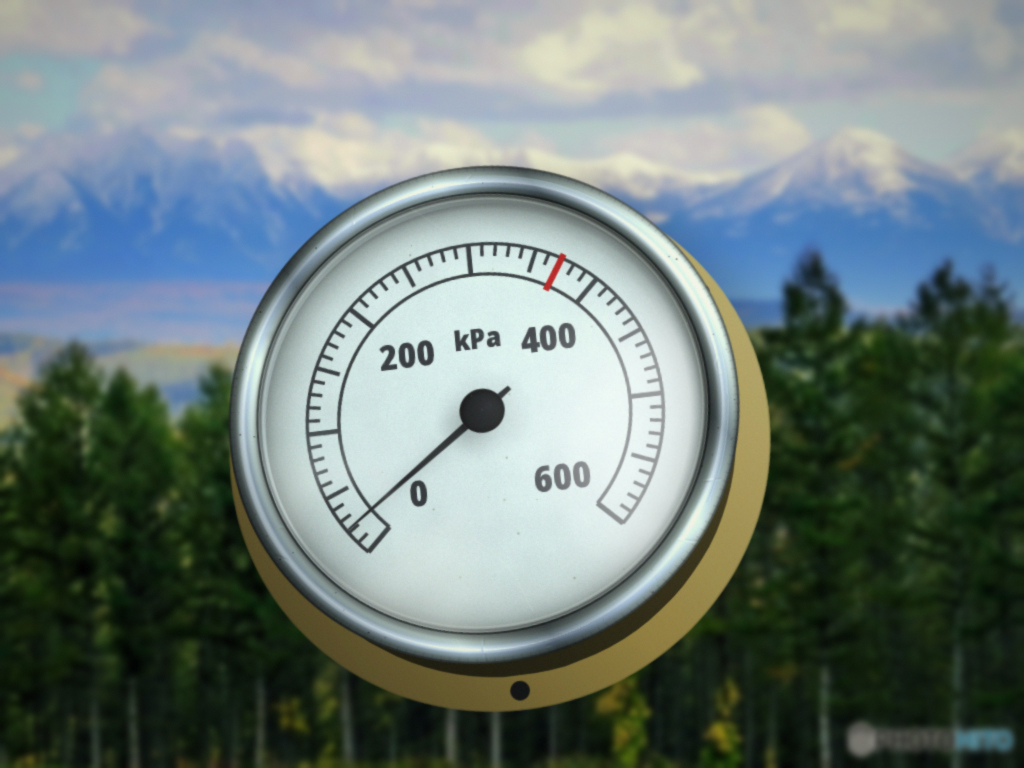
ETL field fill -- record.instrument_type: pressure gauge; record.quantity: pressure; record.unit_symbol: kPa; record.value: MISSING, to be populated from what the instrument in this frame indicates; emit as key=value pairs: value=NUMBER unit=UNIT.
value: value=20 unit=kPa
